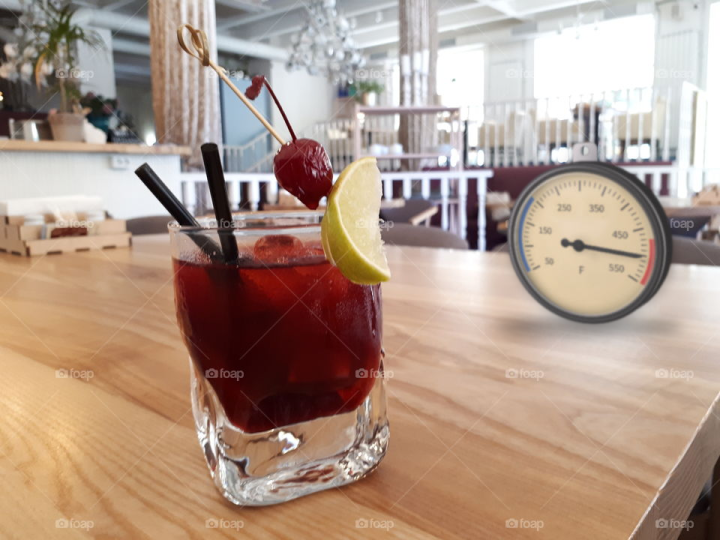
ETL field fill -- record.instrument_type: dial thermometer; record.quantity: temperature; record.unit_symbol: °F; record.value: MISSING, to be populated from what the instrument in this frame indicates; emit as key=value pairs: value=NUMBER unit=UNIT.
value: value=500 unit=°F
